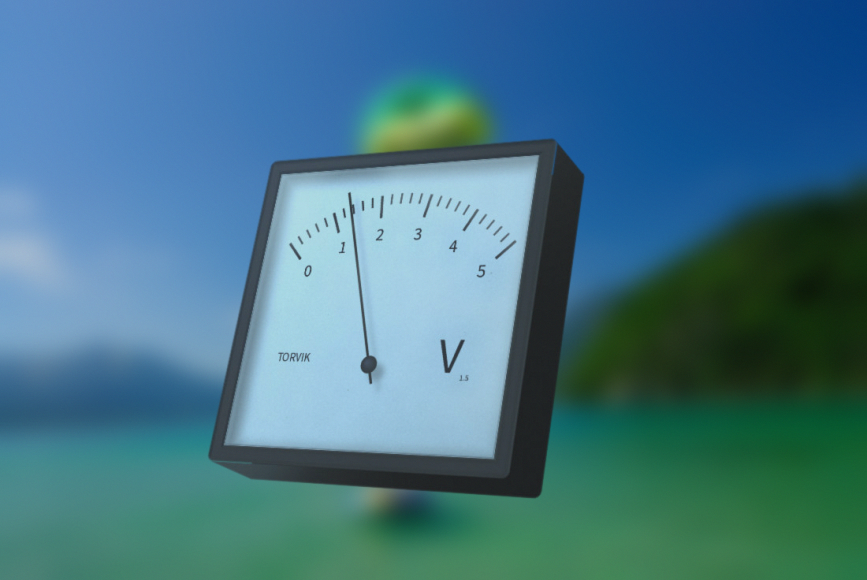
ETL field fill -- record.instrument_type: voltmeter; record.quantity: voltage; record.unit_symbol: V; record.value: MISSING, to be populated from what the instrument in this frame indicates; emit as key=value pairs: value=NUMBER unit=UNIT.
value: value=1.4 unit=V
